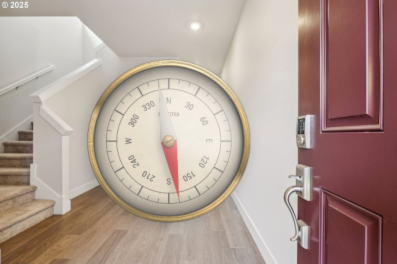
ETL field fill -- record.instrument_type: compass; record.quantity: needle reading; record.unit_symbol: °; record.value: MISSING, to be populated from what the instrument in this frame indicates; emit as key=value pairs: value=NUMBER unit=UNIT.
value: value=170 unit=°
